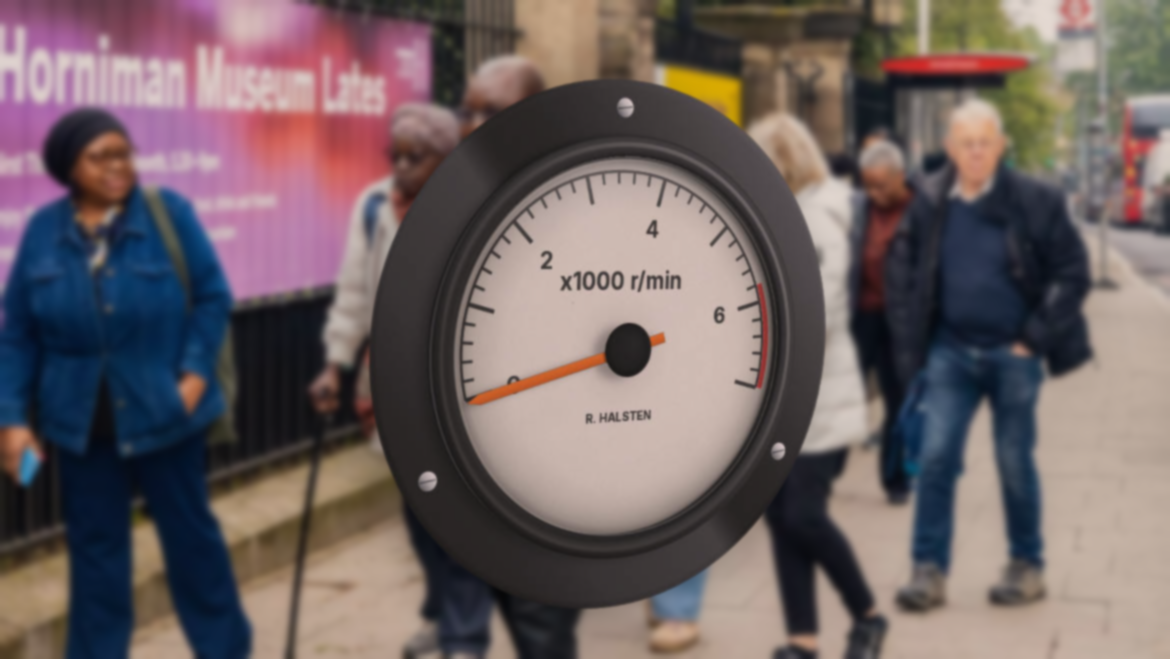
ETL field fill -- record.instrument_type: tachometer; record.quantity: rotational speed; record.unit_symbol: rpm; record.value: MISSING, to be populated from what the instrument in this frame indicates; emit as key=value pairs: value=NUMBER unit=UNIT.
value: value=0 unit=rpm
